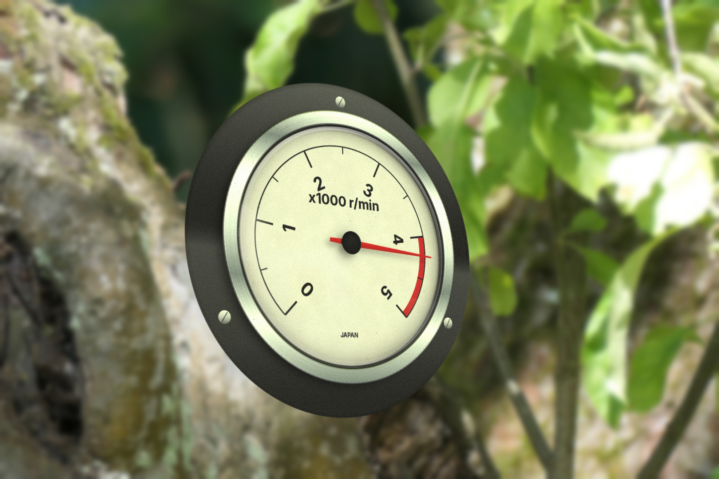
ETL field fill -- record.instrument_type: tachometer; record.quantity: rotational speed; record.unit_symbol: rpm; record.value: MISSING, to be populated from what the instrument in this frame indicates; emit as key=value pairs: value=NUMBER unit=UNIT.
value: value=4250 unit=rpm
